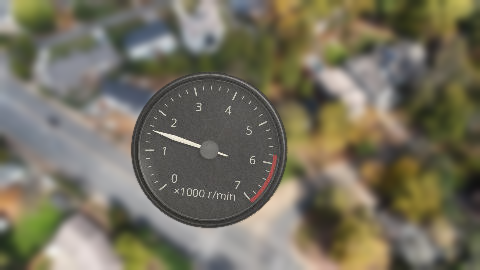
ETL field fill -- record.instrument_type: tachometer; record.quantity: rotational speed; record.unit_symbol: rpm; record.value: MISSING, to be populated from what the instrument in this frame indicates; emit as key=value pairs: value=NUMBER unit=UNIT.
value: value=1500 unit=rpm
